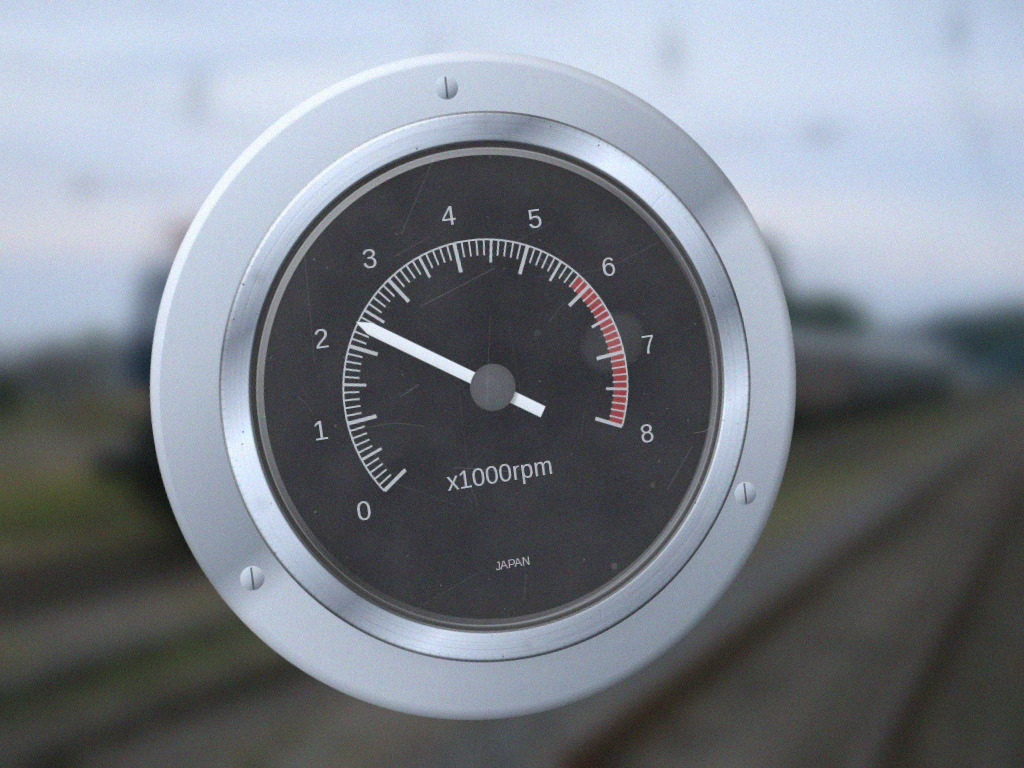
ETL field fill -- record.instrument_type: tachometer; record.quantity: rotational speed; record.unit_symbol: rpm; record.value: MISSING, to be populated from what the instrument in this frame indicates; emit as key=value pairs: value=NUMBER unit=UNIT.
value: value=2300 unit=rpm
